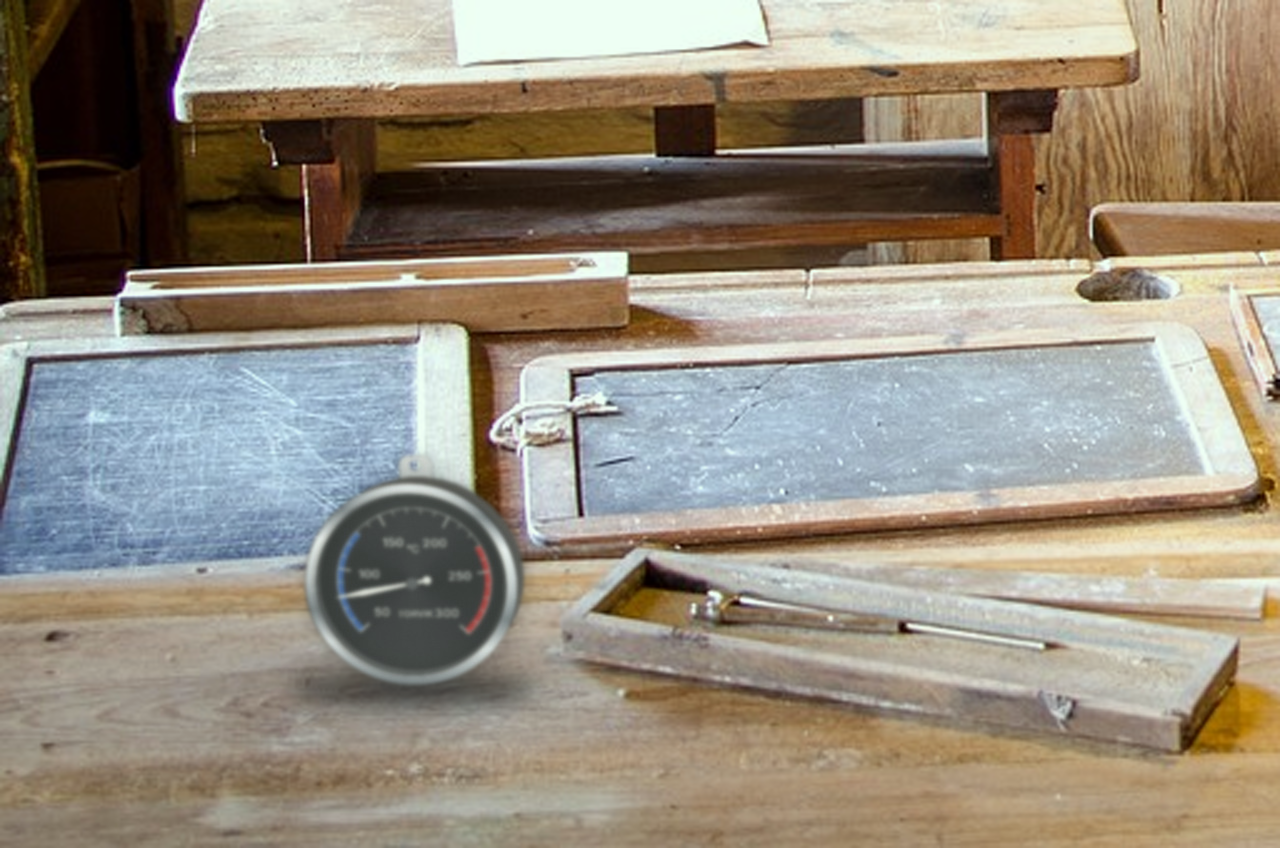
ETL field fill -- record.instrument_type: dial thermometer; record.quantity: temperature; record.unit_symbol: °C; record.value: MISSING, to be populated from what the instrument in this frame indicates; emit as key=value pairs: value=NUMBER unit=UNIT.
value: value=80 unit=°C
